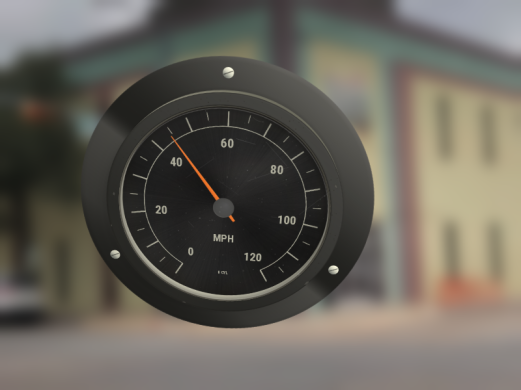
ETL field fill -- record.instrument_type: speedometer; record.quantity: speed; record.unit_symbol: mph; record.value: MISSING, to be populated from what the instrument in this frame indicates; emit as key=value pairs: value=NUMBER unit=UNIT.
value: value=45 unit=mph
